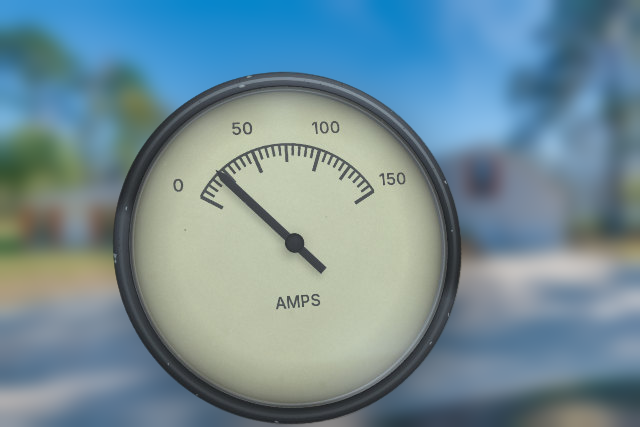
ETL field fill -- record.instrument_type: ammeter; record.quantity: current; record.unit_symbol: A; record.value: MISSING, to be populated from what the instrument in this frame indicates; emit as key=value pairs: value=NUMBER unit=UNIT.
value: value=20 unit=A
